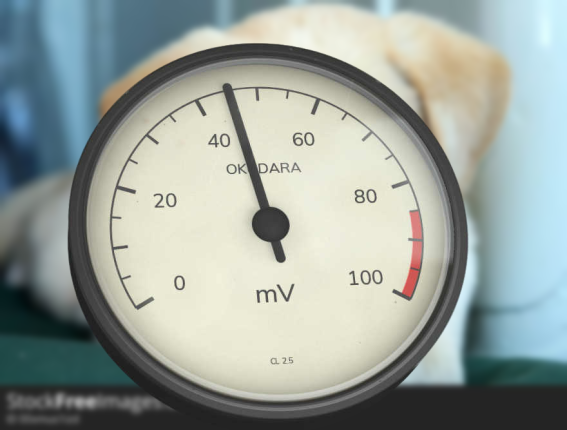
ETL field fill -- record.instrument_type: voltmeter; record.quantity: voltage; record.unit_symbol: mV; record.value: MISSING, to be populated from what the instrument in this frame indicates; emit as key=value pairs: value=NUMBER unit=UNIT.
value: value=45 unit=mV
